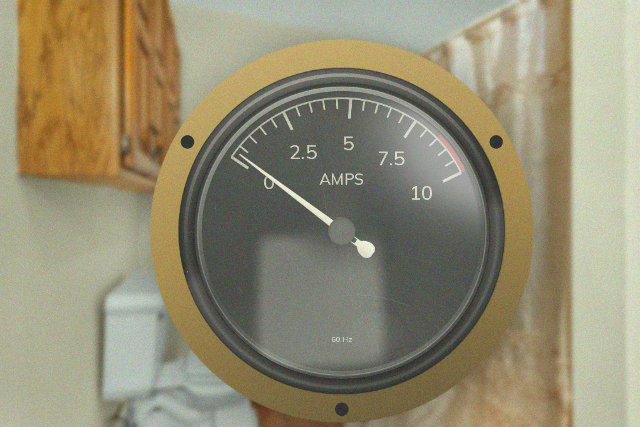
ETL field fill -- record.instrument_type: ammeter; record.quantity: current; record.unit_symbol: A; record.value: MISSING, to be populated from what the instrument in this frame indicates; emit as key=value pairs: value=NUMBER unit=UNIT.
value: value=0.25 unit=A
